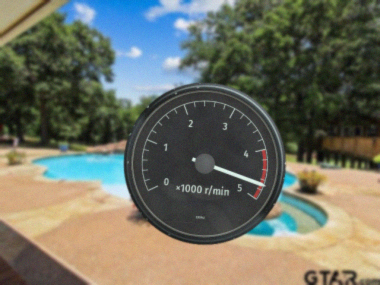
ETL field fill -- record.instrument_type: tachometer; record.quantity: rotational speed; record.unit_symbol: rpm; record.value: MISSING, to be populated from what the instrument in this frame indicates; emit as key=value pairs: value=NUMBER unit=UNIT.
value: value=4700 unit=rpm
